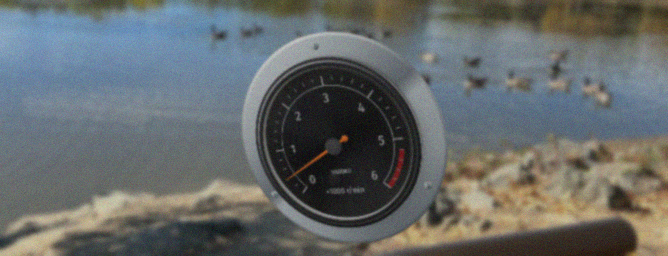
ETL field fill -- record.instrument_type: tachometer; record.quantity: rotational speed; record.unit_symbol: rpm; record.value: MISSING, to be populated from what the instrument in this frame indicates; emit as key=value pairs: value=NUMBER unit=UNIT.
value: value=400 unit=rpm
